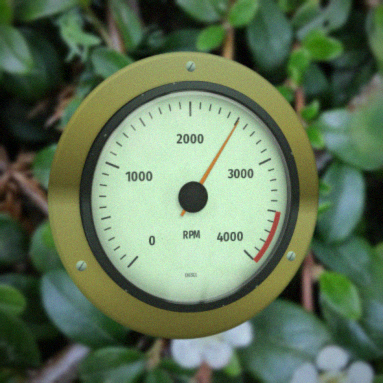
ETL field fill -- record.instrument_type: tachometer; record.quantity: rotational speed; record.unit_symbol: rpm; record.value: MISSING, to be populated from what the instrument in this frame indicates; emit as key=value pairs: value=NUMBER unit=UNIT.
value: value=2500 unit=rpm
